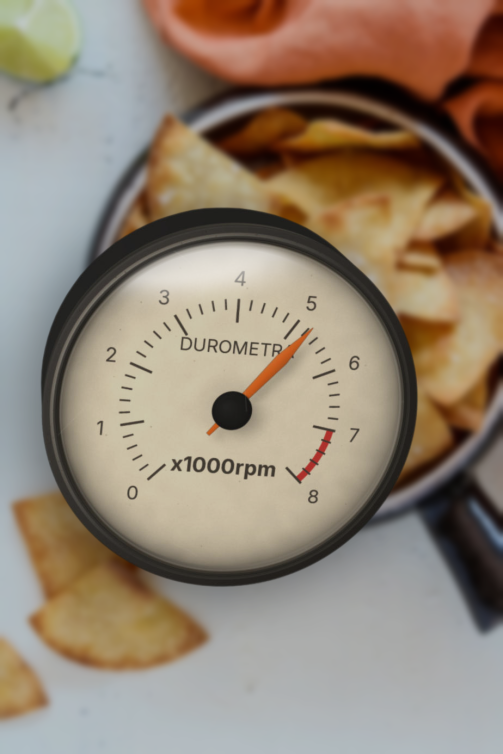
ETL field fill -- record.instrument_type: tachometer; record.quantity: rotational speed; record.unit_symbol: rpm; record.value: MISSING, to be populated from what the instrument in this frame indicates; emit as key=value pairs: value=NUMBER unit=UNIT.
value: value=5200 unit=rpm
